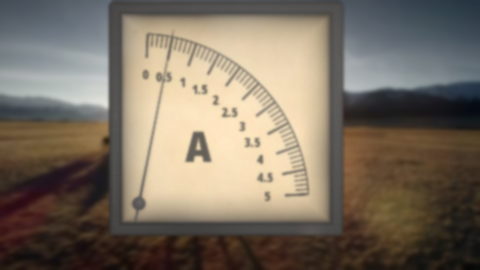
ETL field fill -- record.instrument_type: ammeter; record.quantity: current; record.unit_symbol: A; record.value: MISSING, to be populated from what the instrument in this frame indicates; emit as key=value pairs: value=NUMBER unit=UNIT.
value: value=0.5 unit=A
